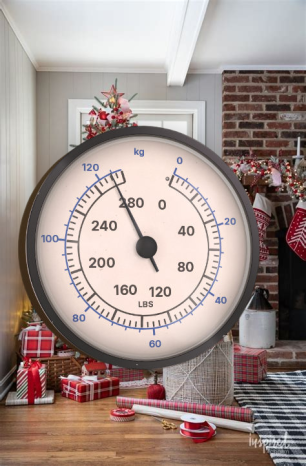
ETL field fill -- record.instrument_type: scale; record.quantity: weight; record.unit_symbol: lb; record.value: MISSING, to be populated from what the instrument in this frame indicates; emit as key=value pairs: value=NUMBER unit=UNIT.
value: value=272 unit=lb
